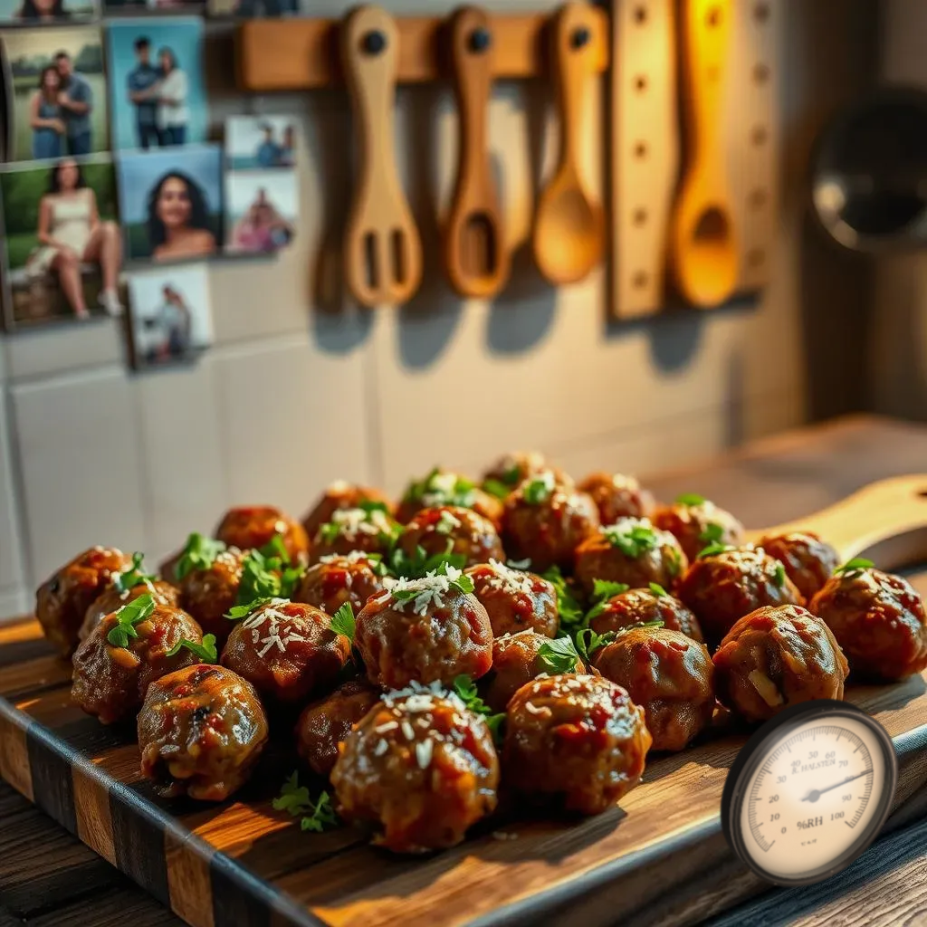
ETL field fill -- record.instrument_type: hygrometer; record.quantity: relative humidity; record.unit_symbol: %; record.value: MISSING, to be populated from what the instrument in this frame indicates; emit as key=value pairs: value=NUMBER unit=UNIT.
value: value=80 unit=%
